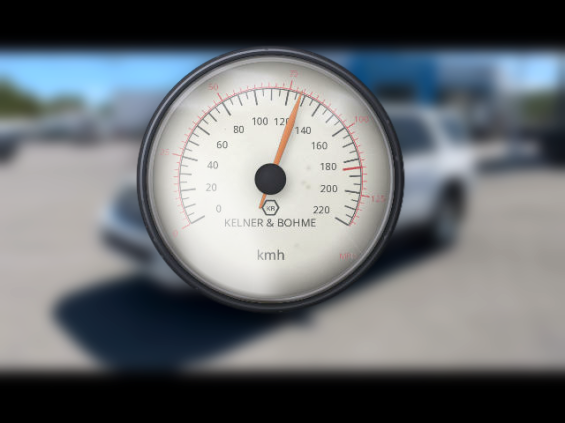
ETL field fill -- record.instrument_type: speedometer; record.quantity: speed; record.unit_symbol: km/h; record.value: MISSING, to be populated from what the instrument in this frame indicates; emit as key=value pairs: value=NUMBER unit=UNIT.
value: value=127.5 unit=km/h
